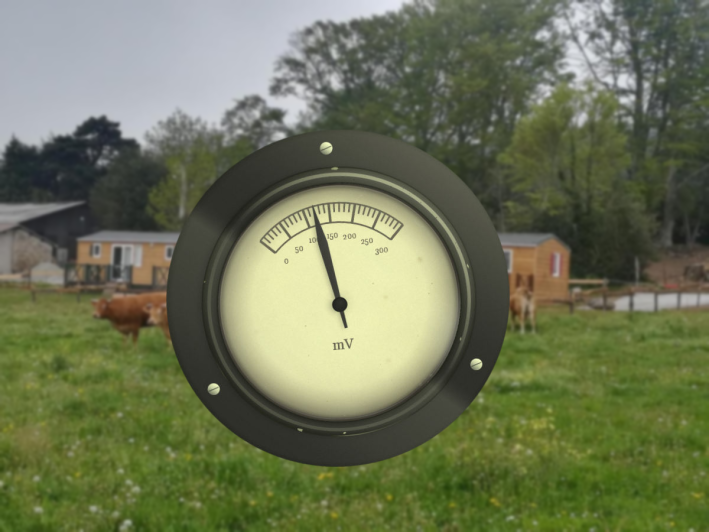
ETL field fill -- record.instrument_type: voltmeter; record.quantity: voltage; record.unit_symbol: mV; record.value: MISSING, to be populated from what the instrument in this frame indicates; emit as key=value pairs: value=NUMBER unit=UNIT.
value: value=120 unit=mV
